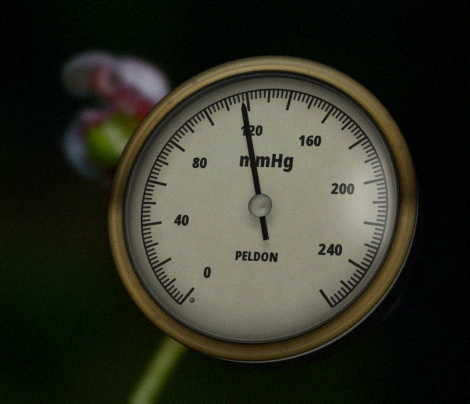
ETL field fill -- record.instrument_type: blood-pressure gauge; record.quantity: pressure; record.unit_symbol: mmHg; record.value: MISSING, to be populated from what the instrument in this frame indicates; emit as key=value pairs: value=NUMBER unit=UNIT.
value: value=118 unit=mmHg
